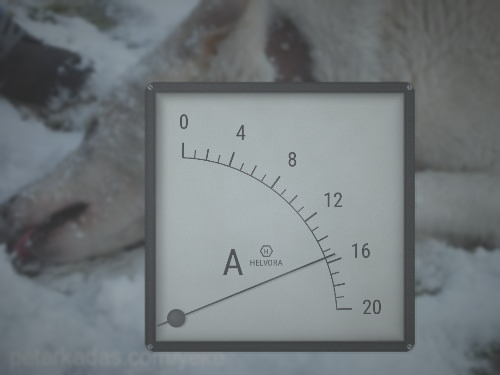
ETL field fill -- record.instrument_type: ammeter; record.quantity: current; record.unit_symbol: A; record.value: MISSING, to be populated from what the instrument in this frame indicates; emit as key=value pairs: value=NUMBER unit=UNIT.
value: value=15.5 unit=A
